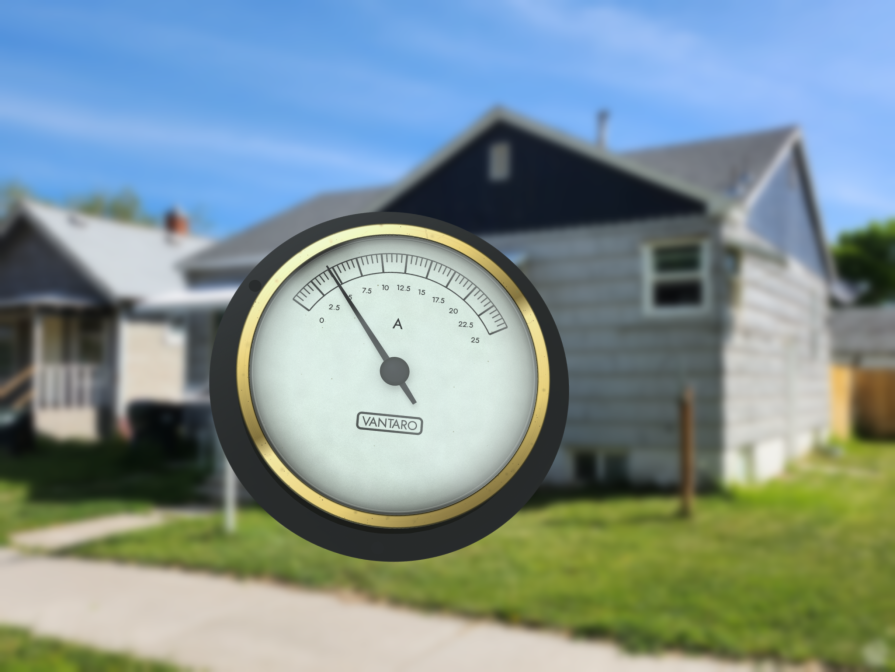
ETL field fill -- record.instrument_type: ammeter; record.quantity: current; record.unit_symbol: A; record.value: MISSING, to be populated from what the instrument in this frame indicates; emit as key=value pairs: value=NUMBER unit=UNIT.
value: value=4.5 unit=A
